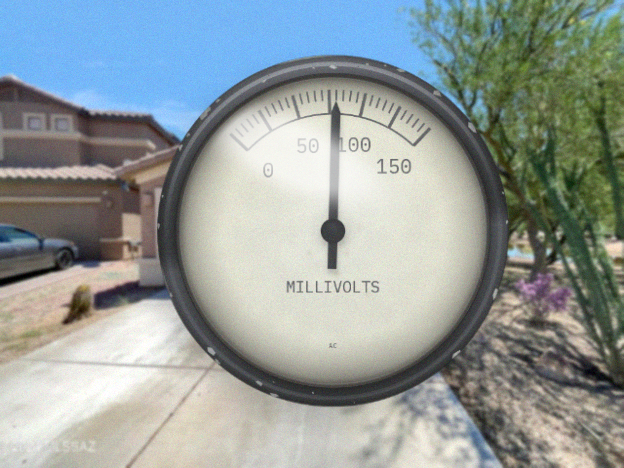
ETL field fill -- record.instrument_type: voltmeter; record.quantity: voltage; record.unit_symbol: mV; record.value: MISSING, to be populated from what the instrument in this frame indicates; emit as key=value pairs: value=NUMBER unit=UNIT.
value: value=80 unit=mV
